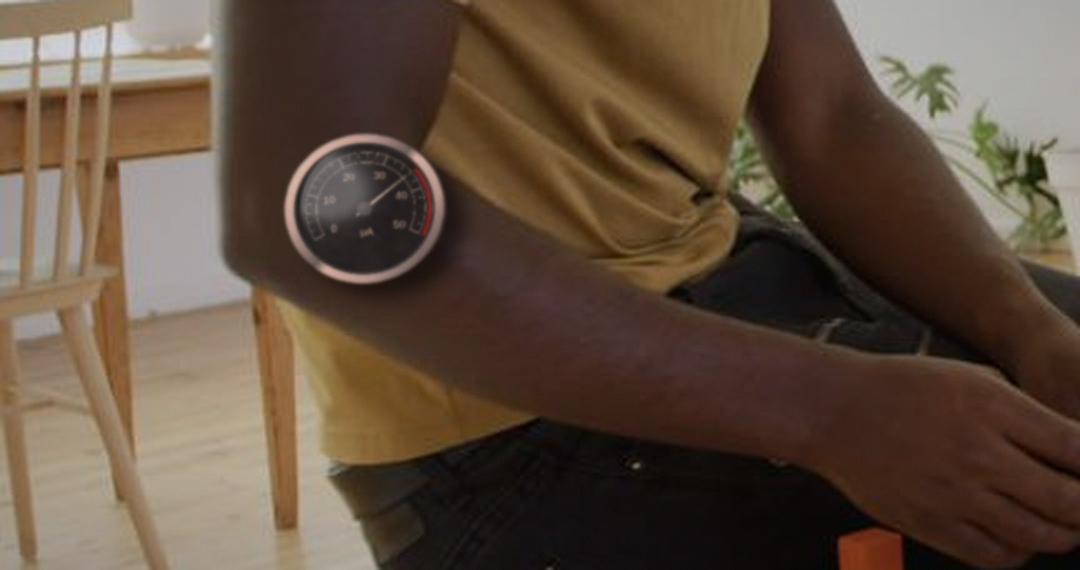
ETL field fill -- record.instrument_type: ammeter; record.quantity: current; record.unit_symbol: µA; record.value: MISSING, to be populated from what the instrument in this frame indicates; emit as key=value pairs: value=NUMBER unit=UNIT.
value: value=36 unit=µA
